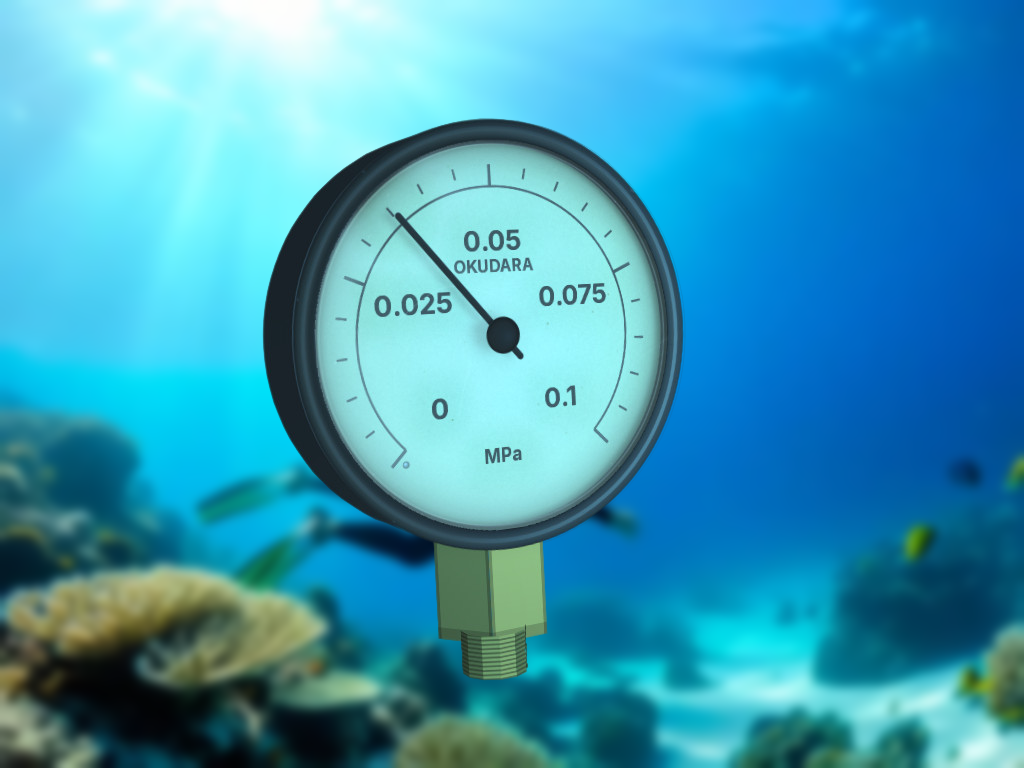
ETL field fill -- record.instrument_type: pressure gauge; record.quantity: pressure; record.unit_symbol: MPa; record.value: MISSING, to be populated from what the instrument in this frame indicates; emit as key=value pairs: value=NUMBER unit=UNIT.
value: value=0.035 unit=MPa
